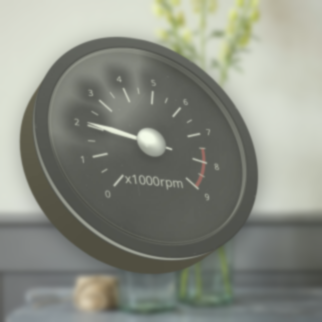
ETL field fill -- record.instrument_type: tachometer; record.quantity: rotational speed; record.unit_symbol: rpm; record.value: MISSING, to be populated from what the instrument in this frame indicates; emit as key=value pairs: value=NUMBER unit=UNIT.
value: value=2000 unit=rpm
